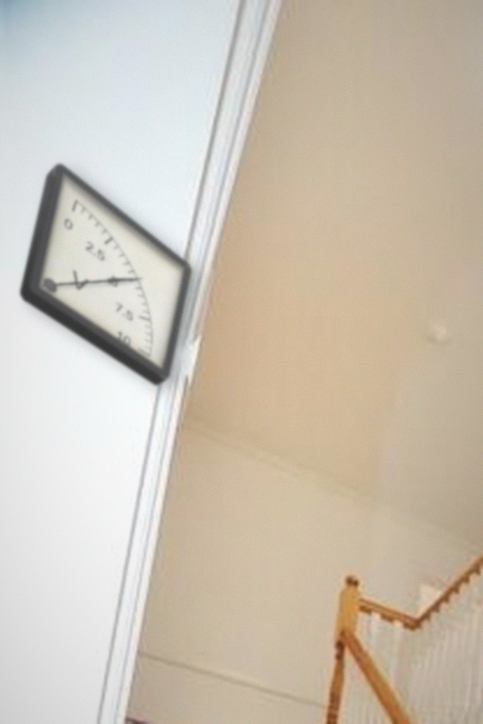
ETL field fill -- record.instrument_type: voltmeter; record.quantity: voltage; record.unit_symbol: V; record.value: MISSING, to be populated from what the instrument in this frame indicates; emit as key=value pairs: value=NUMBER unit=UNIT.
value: value=5 unit=V
